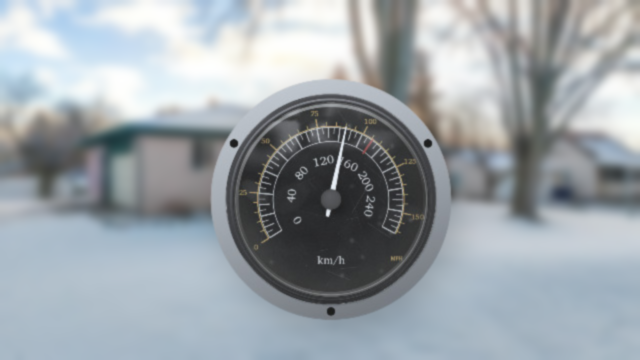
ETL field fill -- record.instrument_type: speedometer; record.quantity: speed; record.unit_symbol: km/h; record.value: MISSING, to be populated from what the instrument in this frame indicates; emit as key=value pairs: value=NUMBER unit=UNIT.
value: value=145 unit=km/h
